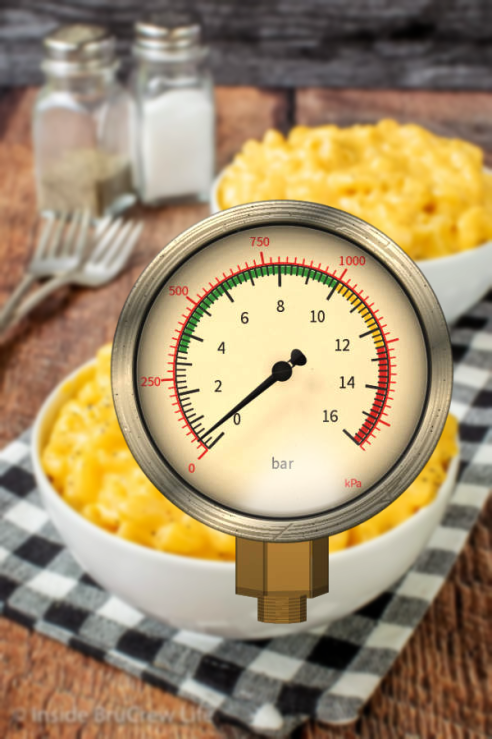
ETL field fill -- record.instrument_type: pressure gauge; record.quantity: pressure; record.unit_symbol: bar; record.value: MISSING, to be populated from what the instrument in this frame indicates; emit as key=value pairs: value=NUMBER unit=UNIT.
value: value=0.4 unit=bar
